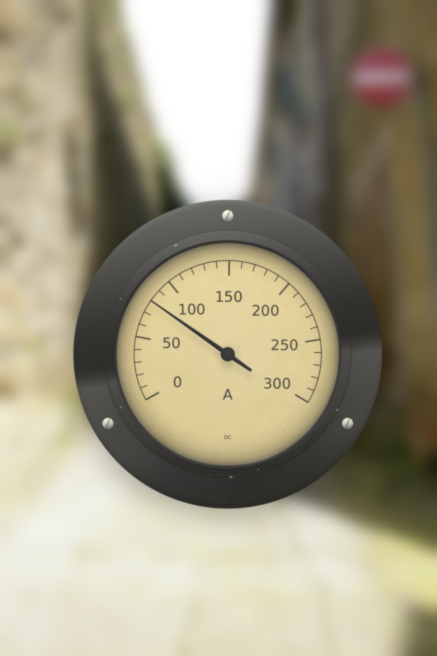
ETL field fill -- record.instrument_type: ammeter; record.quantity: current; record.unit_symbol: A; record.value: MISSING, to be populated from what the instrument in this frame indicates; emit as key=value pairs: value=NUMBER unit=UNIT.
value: value=80 unit=A
